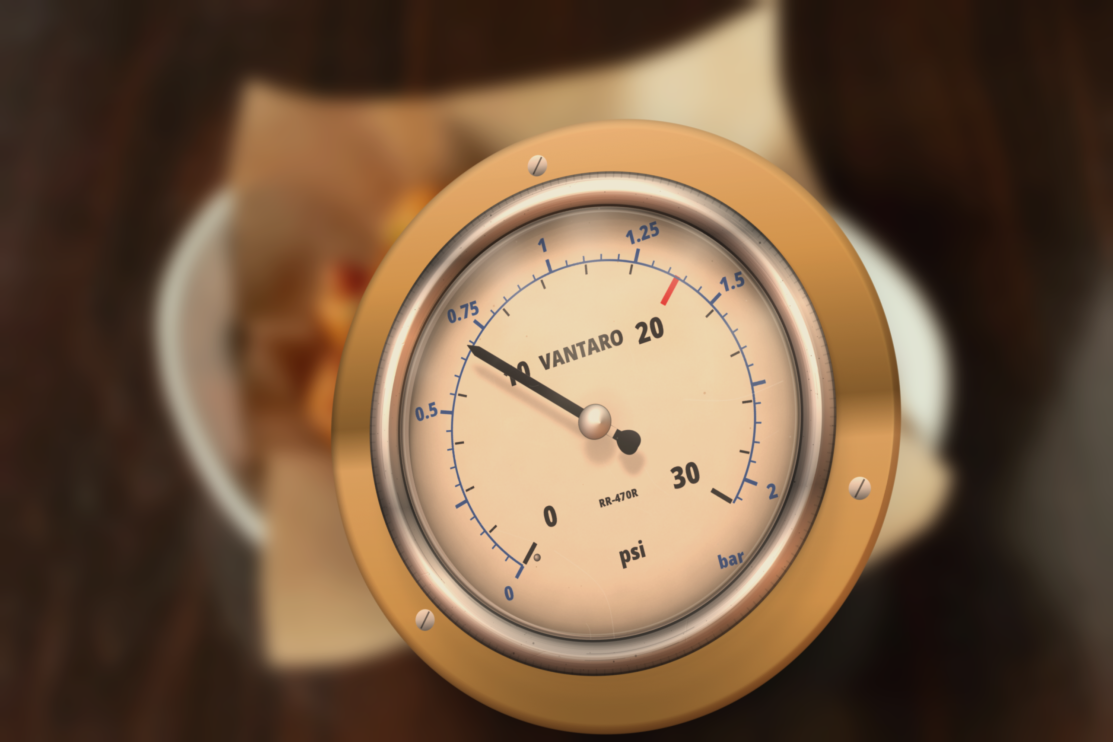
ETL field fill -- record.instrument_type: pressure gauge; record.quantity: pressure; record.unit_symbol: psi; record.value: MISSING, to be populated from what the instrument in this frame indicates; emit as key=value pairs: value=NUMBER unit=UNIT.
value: value=10 unit=psi
